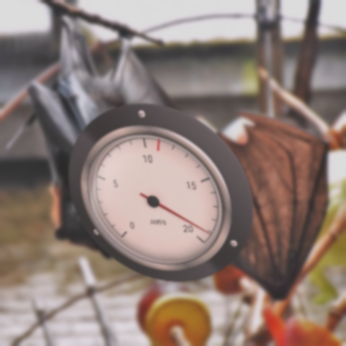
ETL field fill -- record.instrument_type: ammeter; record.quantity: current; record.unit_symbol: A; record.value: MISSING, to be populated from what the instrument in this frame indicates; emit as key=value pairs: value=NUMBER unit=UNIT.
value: value=19 unit=A
